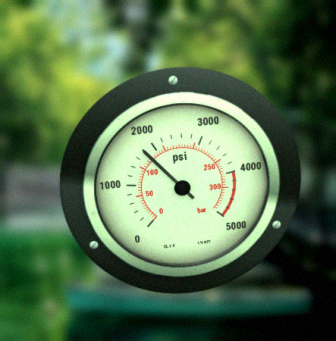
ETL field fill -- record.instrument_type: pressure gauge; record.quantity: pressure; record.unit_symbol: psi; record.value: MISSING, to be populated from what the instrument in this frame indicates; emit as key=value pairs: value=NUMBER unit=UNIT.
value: value=1800 unit=psi
